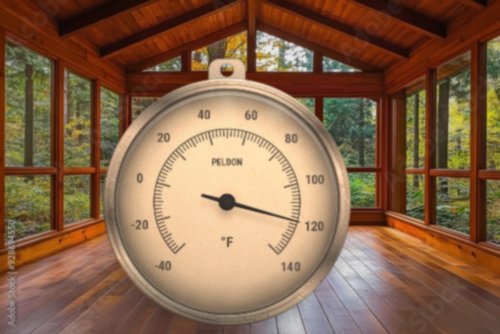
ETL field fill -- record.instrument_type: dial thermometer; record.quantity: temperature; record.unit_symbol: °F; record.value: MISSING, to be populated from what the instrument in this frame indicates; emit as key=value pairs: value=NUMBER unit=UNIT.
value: value=120 unit=°F
